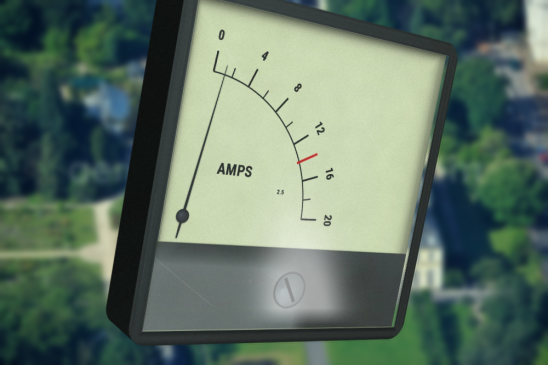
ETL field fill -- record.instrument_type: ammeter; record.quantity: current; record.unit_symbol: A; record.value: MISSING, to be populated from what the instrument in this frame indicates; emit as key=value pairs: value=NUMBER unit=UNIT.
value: value=1 unit=A
